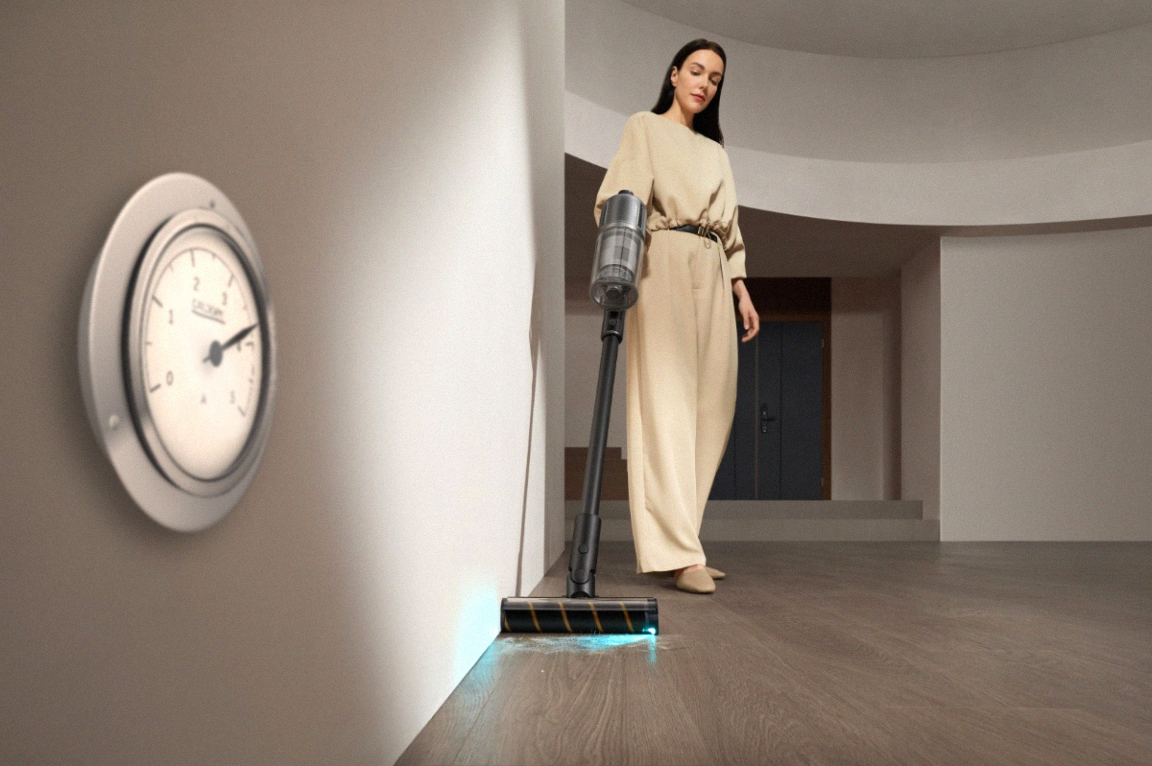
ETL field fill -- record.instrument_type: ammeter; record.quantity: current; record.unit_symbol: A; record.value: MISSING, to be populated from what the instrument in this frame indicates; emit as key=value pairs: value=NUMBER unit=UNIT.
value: value=3.75 unit=A
